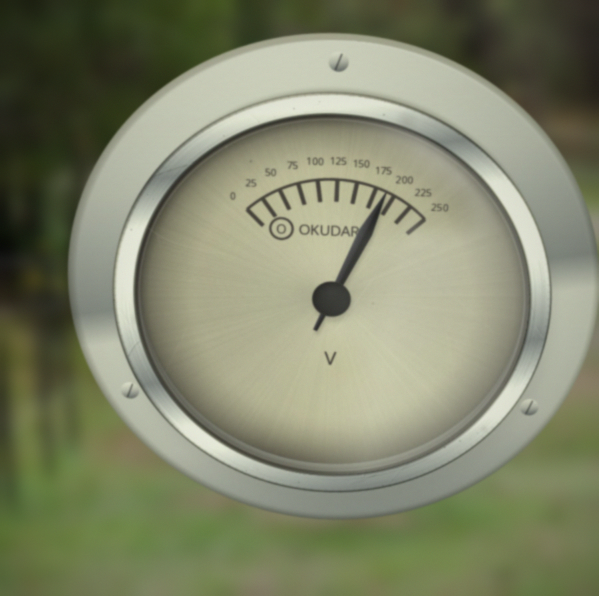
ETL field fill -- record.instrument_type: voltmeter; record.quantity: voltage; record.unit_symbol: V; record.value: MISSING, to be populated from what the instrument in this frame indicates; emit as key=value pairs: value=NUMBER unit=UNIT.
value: value=187.5 unit=V
